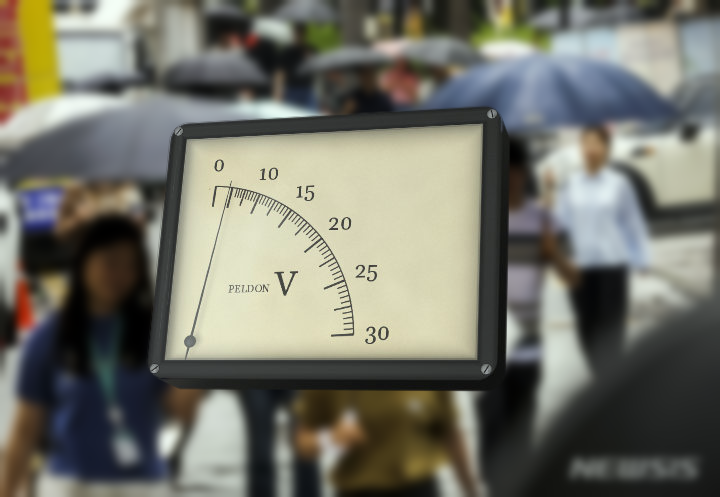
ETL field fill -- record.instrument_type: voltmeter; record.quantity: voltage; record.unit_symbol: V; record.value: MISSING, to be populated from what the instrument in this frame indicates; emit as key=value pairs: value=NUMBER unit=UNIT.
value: value=5 unit=V
